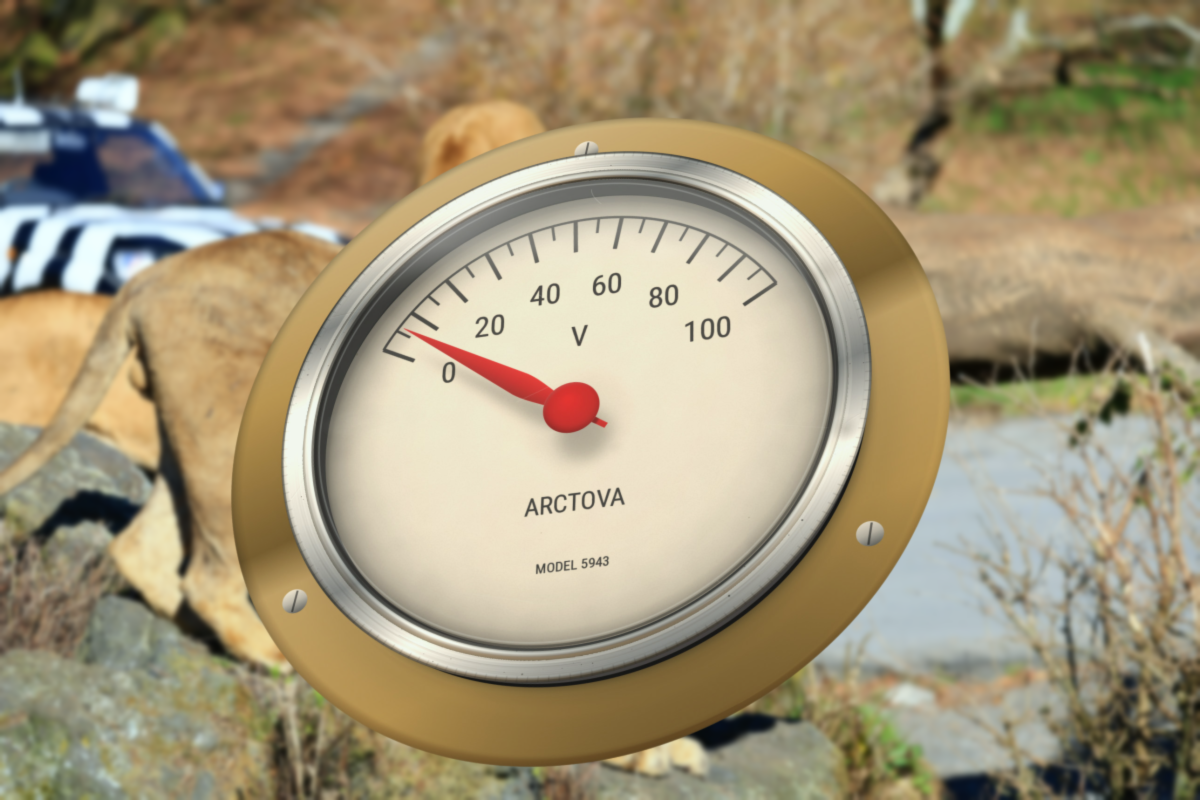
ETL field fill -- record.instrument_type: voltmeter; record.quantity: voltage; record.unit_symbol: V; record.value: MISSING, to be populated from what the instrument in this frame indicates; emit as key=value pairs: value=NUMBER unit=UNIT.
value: value=5 unit=V
